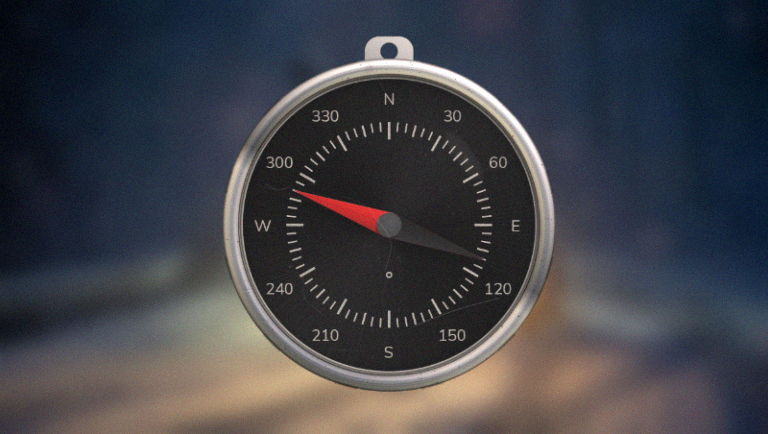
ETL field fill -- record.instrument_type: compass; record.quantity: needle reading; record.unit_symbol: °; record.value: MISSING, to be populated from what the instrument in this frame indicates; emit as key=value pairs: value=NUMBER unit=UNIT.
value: value=290 unit=°
